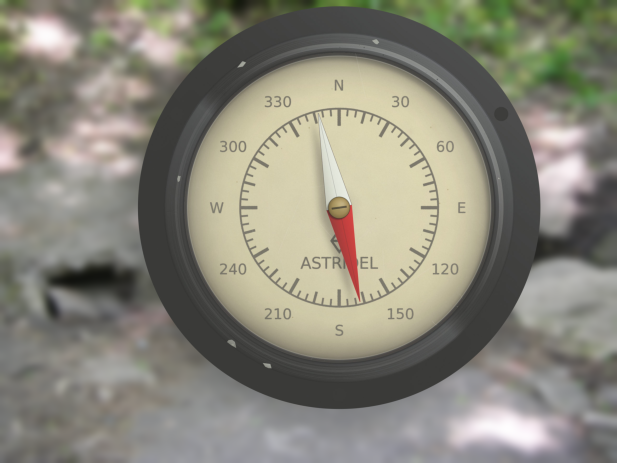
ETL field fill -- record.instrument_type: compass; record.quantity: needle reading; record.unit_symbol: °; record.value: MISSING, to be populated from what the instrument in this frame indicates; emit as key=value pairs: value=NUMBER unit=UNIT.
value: value=167.5 unit=°
